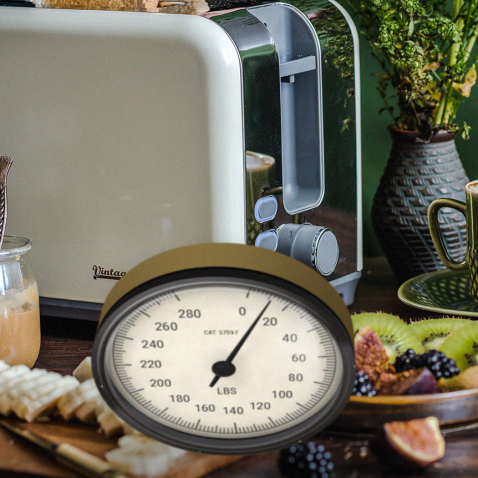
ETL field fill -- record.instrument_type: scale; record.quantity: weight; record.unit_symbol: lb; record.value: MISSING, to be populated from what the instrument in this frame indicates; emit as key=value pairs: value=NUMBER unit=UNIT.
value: value=10 unit=lb
